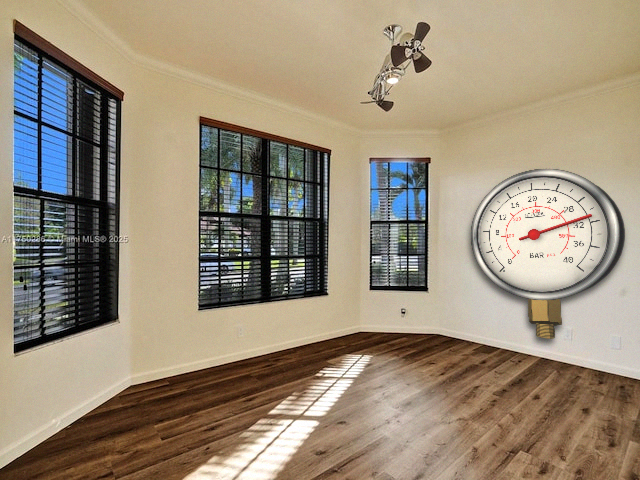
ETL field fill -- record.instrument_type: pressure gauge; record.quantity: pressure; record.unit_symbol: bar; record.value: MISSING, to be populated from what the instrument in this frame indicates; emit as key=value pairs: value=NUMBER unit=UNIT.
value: value=31 unit=bar
